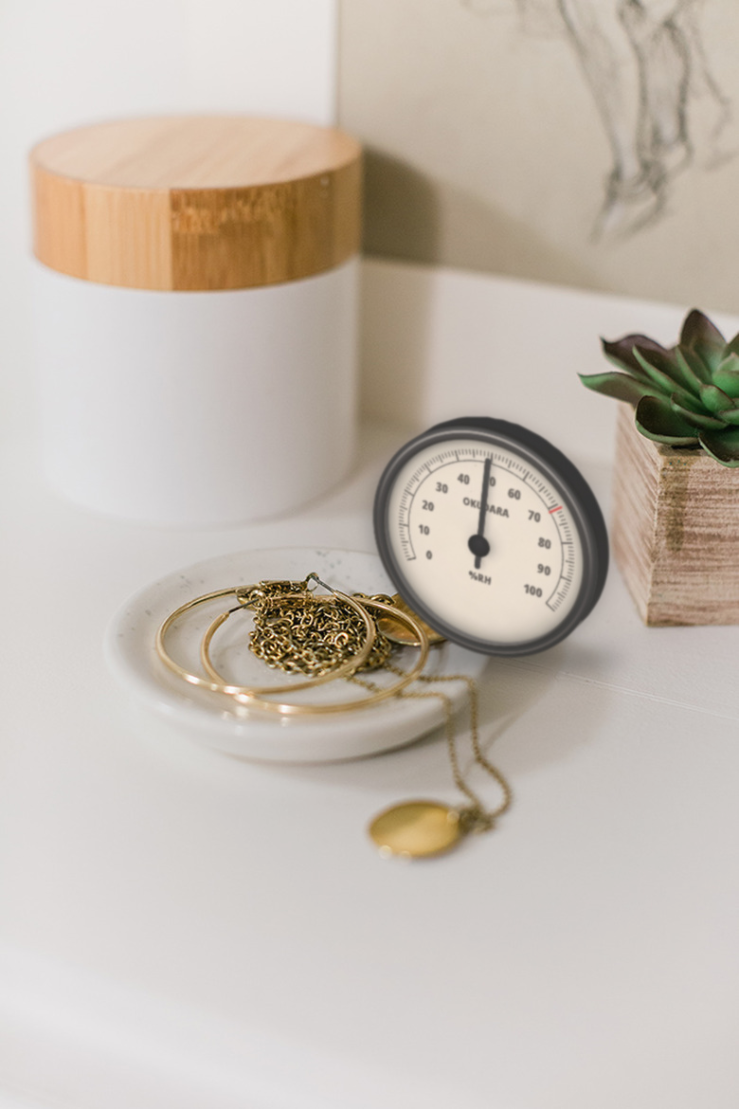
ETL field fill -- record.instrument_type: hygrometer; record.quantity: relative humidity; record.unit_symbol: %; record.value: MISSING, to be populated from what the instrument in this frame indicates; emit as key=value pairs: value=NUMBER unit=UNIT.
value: value=50 unit=%
